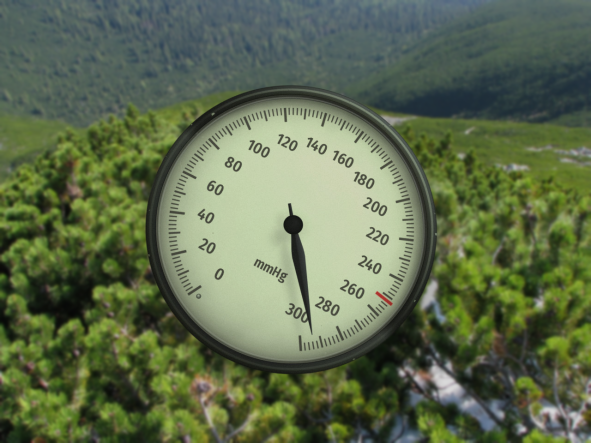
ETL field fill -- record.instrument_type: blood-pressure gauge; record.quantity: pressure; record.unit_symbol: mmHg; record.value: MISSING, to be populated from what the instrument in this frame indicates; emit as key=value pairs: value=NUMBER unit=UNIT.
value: value=294 unit=mmHg
